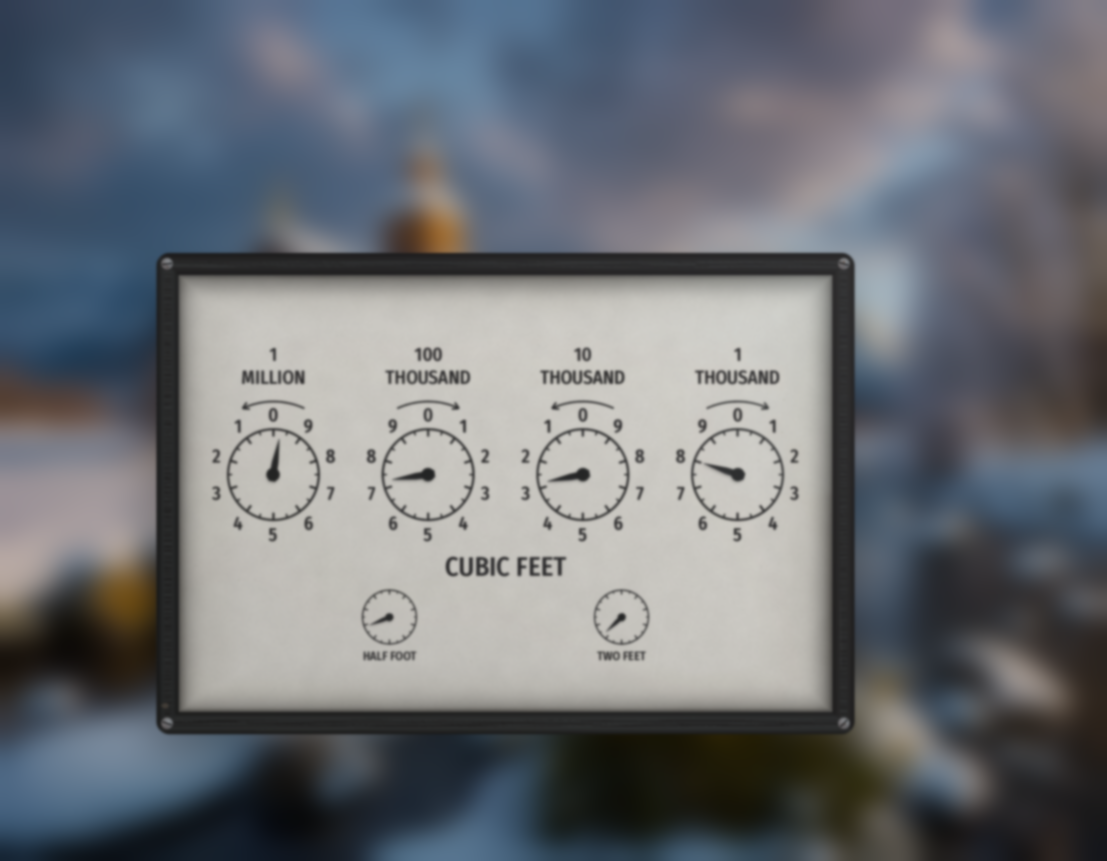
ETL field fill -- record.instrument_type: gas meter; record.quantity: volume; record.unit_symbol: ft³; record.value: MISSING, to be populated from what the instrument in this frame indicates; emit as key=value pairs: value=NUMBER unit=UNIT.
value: value=972800 unit=ft³
